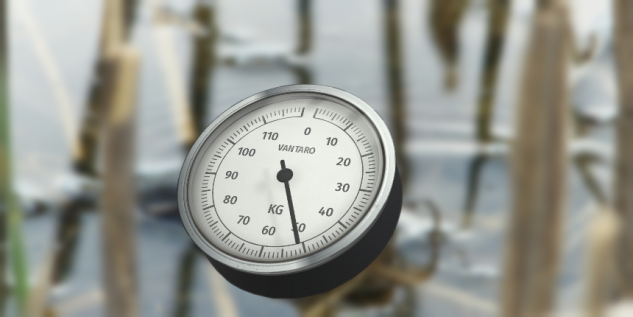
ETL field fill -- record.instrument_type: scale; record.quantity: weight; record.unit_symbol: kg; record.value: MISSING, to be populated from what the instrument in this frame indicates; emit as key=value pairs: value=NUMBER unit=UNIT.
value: value=51 unit=kg
